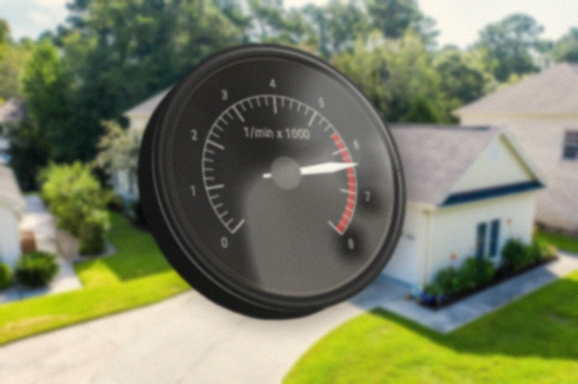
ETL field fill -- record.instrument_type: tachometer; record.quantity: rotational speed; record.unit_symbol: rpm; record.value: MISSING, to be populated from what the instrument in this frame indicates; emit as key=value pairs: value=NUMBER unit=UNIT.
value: value=6400 unit=rpm
